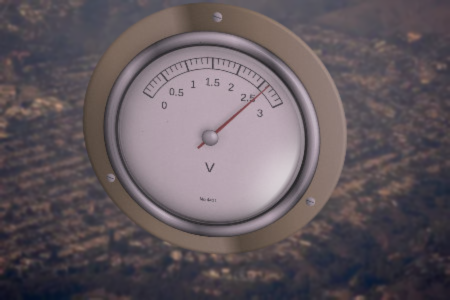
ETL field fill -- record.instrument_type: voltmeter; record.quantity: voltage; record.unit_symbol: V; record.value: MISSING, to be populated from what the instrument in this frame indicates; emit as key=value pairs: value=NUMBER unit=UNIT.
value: value=2.6 unit=V
